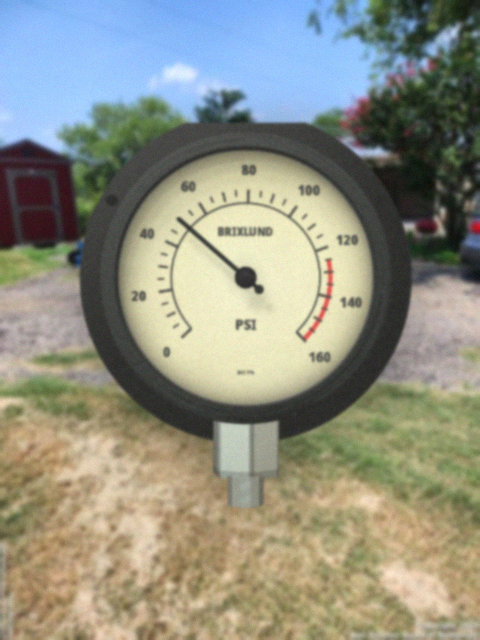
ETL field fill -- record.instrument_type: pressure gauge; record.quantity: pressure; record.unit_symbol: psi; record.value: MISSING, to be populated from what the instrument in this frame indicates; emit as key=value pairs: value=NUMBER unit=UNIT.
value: value=50 unit=psi
